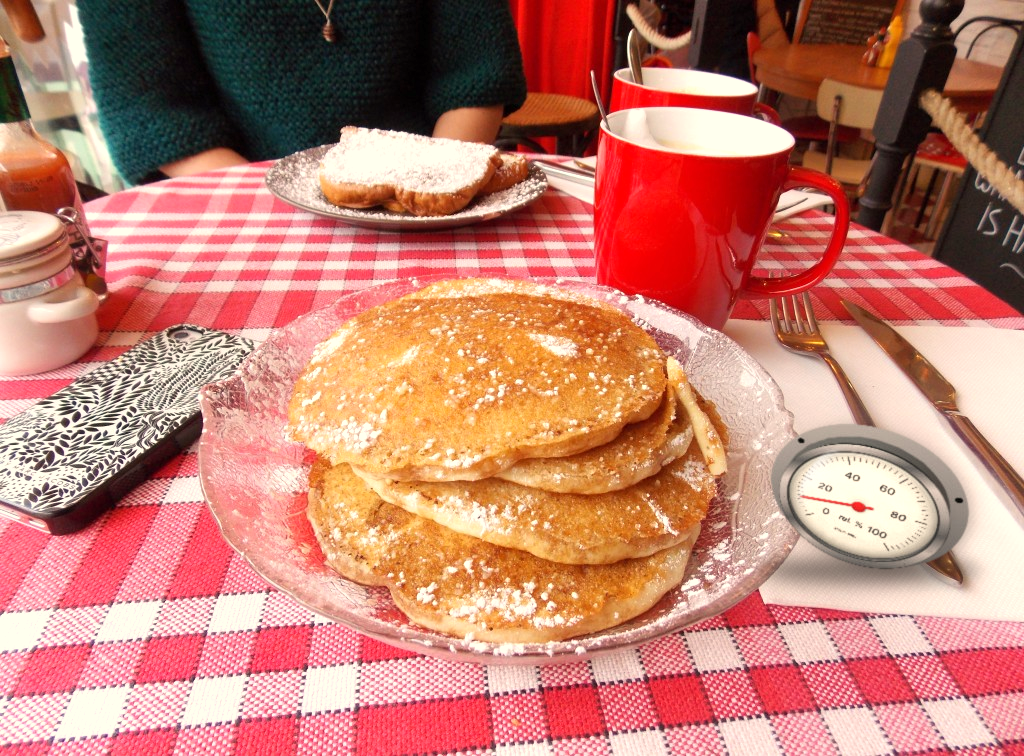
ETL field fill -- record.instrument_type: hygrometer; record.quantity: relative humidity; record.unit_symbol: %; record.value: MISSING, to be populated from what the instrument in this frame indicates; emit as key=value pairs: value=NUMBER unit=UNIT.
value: value=10 unit=%
